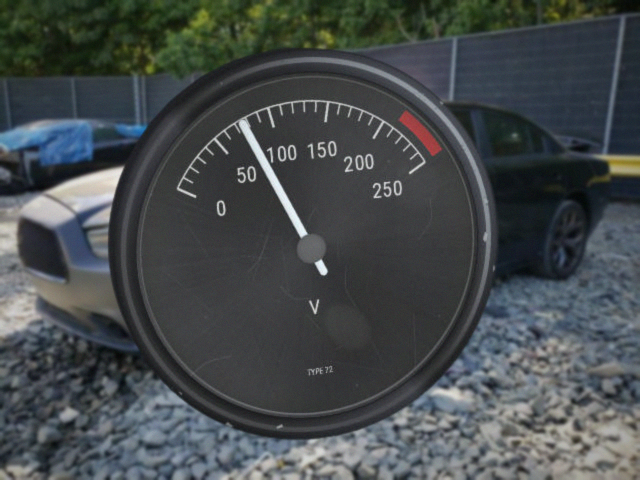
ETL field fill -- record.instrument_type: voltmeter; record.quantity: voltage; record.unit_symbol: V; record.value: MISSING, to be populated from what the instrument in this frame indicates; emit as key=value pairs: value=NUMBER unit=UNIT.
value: value=75 unit=V
